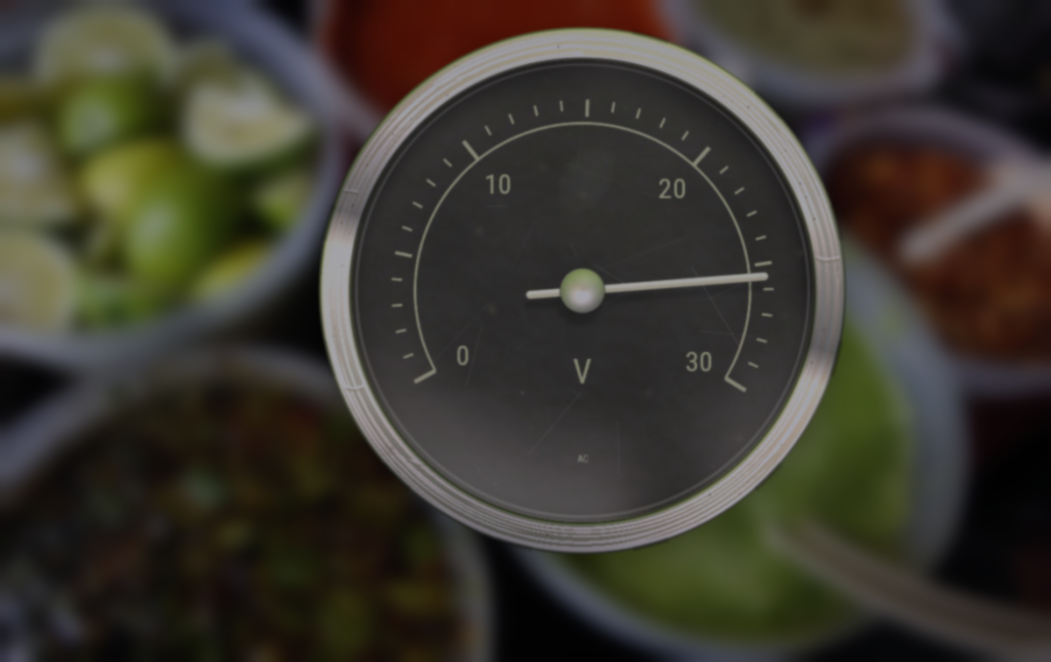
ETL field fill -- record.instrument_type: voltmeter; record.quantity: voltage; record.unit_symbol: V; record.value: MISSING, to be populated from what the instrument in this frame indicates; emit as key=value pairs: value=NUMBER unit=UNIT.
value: value=25.5 unit=V
